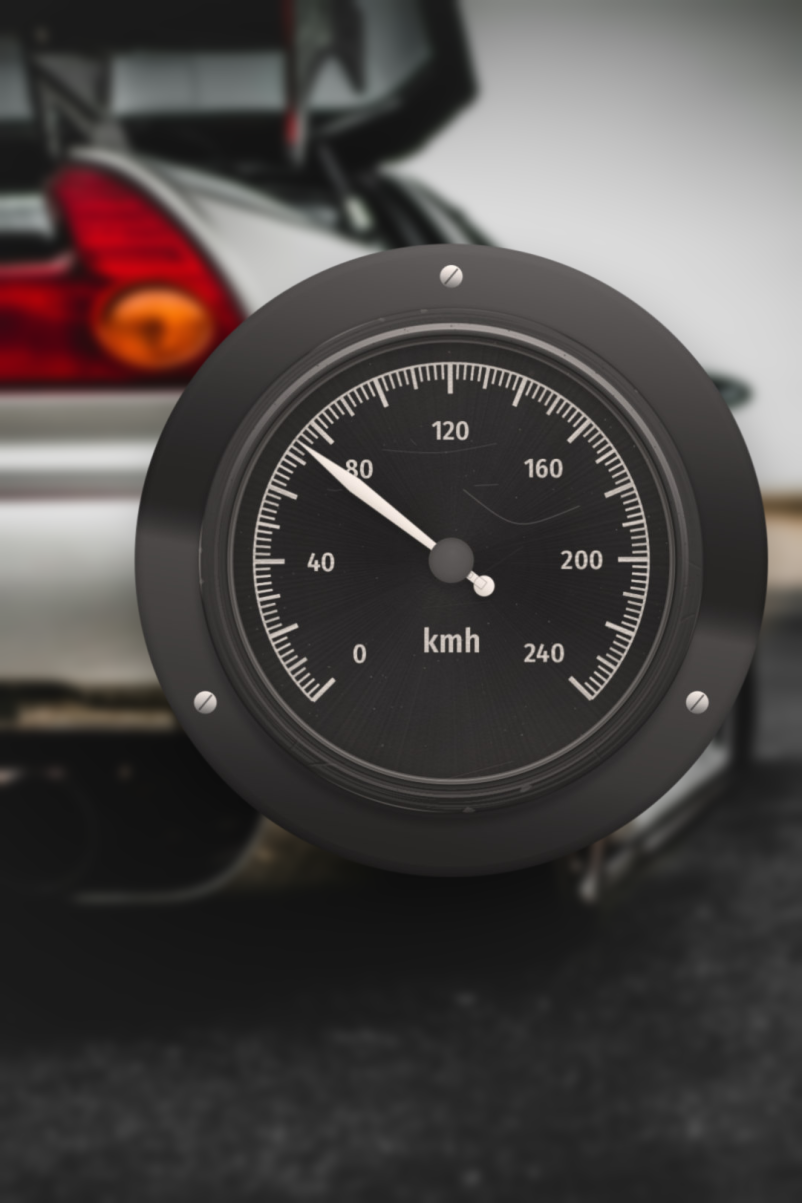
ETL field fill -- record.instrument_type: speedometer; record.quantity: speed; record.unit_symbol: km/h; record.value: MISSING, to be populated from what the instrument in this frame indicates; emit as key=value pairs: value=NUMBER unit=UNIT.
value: value=74 unit=km/h
